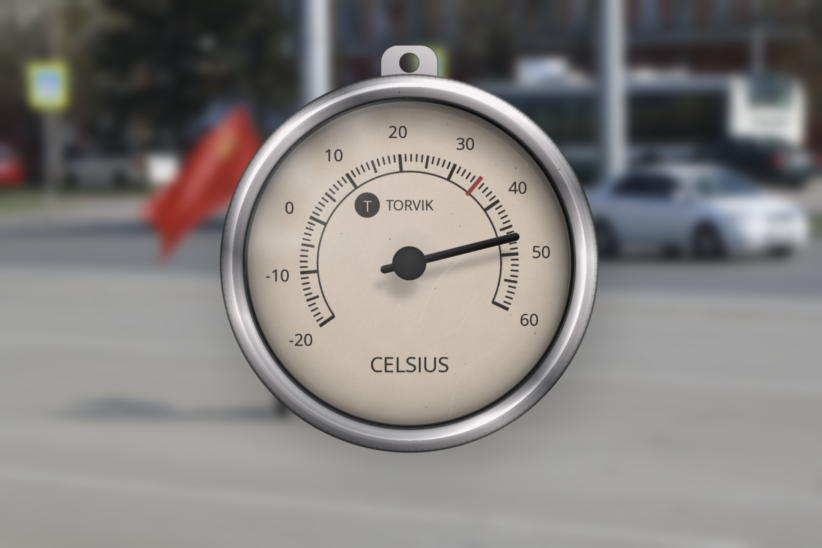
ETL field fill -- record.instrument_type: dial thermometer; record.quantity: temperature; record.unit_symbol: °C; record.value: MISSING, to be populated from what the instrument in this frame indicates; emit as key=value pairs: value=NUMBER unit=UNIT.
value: value=47 unit=°C
